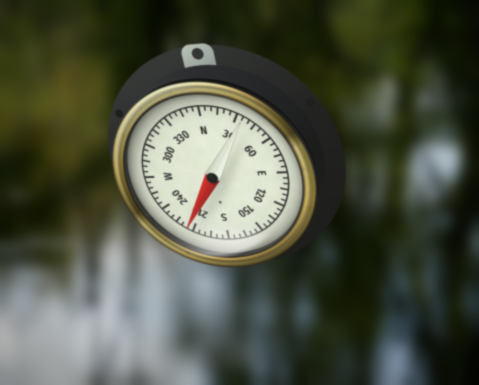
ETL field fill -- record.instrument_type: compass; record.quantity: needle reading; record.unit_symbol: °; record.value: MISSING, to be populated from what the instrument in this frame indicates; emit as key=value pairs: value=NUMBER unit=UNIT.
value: value=215 unit=°
